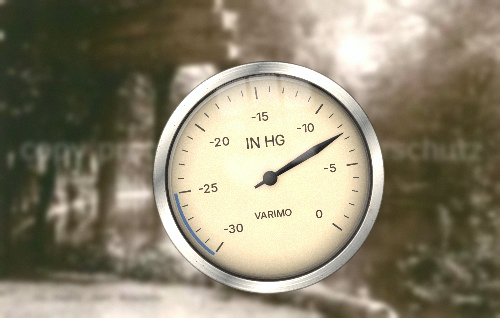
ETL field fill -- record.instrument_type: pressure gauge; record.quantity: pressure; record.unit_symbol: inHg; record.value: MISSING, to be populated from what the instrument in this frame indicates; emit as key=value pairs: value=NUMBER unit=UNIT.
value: value=-7.5 unit=inHg
